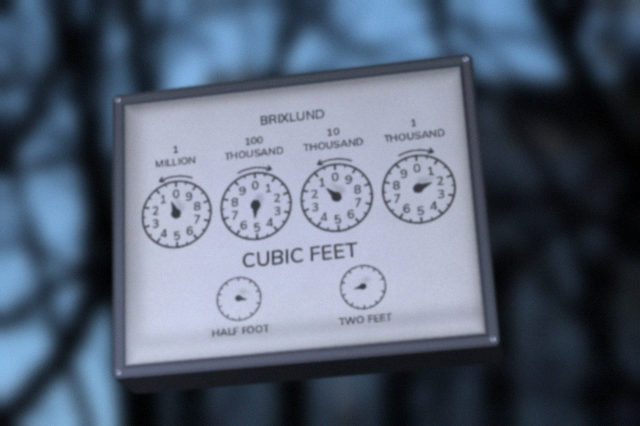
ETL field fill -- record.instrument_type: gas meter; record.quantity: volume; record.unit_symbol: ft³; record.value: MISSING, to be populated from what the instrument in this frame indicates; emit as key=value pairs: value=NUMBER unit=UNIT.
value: value=51200 unit=ft³
